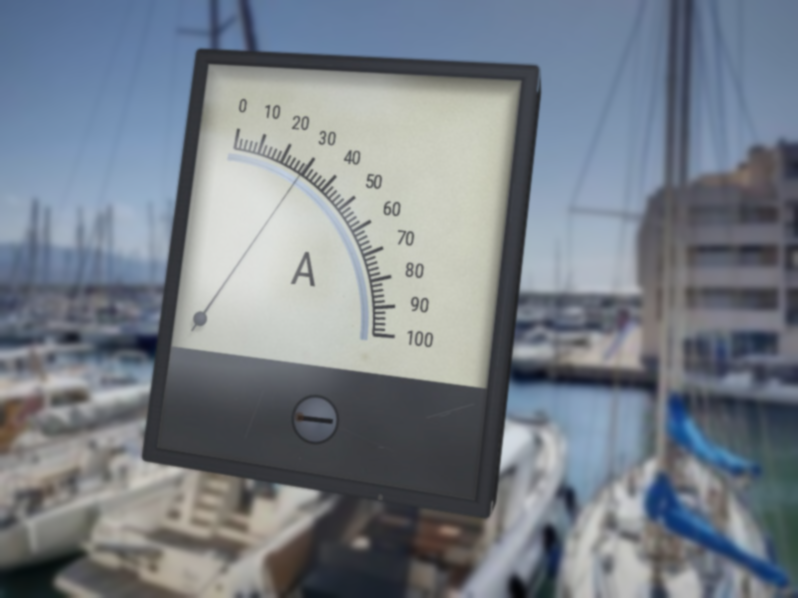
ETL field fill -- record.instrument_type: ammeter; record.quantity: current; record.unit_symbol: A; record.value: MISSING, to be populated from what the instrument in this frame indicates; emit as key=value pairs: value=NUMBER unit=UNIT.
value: value=30 unit=A
